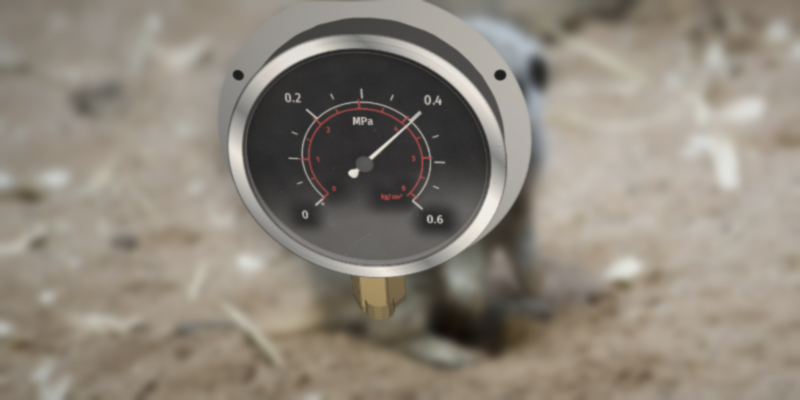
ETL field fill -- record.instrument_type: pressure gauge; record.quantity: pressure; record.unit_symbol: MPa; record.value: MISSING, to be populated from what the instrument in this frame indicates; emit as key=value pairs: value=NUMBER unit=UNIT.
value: value=0.4 unit=MPa
